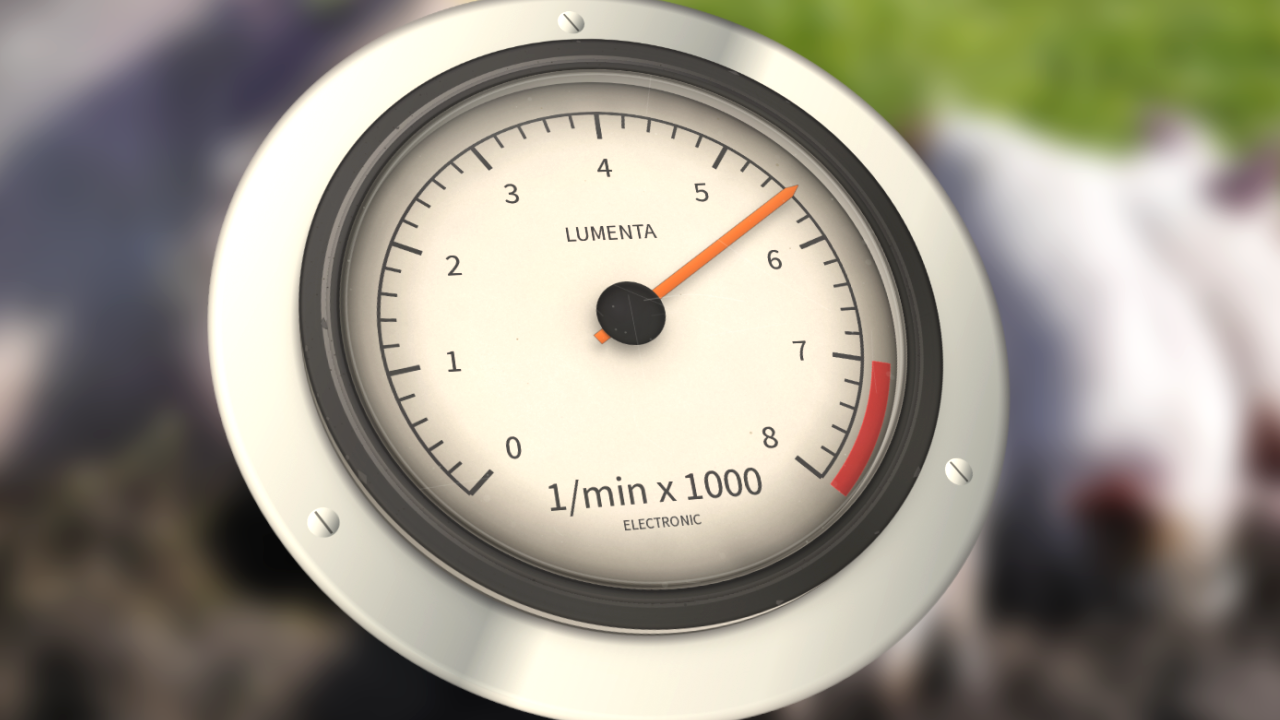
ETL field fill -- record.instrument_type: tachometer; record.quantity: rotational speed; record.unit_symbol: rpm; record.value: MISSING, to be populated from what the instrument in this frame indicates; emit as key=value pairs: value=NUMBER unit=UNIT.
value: value=5600 unit=rpm
